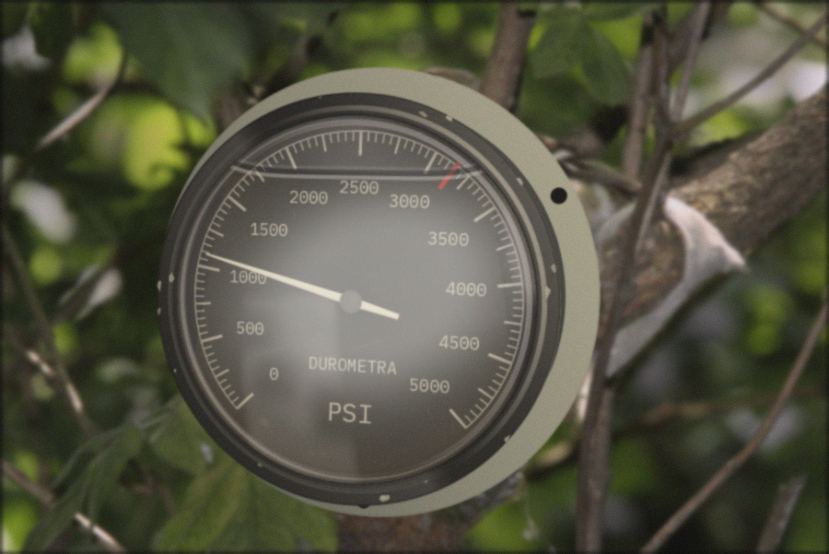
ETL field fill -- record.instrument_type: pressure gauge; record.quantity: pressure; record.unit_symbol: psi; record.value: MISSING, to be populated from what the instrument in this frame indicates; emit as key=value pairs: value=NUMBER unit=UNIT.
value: value=1100 unit=psi
